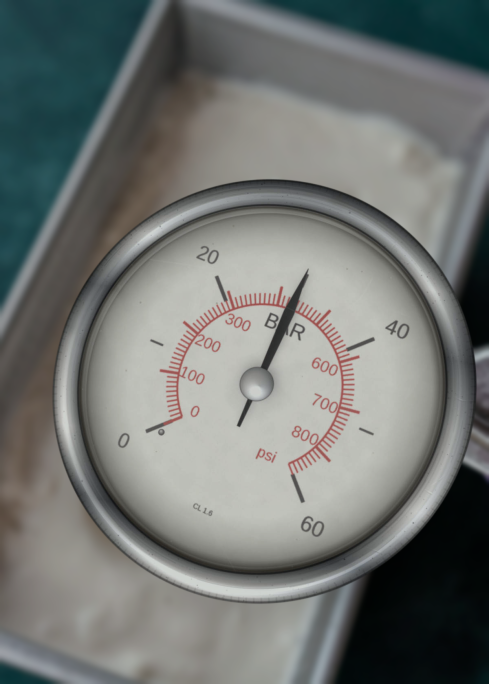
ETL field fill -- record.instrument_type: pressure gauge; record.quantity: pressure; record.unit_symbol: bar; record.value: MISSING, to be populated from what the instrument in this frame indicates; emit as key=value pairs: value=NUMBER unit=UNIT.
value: value=30 unit=bar
